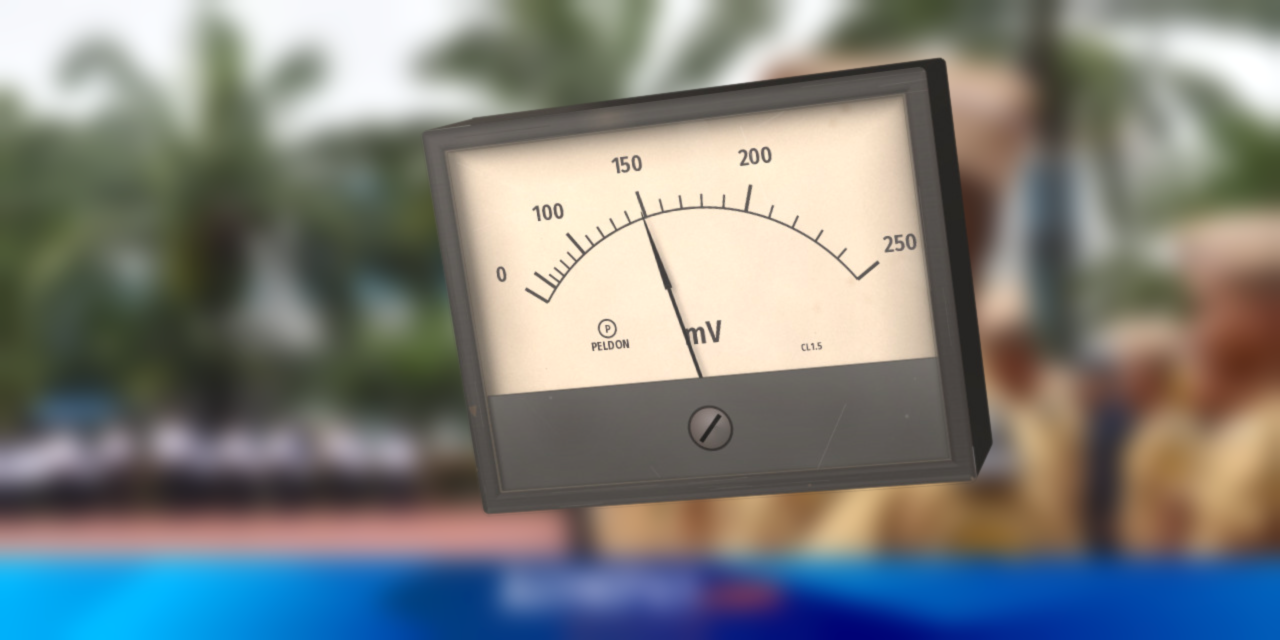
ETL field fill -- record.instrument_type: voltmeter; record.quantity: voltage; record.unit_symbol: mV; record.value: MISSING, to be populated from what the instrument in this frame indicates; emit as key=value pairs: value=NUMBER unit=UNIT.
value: value=150 unit=mV
